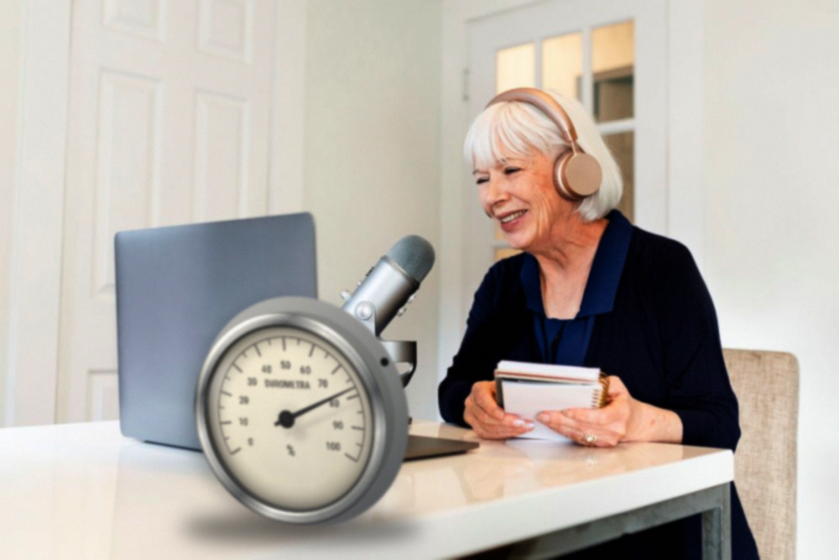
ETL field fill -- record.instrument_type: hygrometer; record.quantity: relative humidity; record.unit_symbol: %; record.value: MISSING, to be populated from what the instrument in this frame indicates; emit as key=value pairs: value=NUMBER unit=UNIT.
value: value=77.5 unit=%
